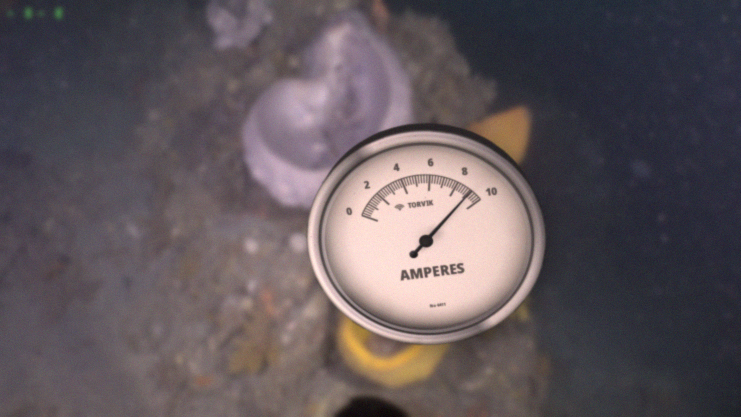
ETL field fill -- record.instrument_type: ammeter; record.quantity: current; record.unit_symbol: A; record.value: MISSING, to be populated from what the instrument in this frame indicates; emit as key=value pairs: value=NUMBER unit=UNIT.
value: value=9 unit=A
